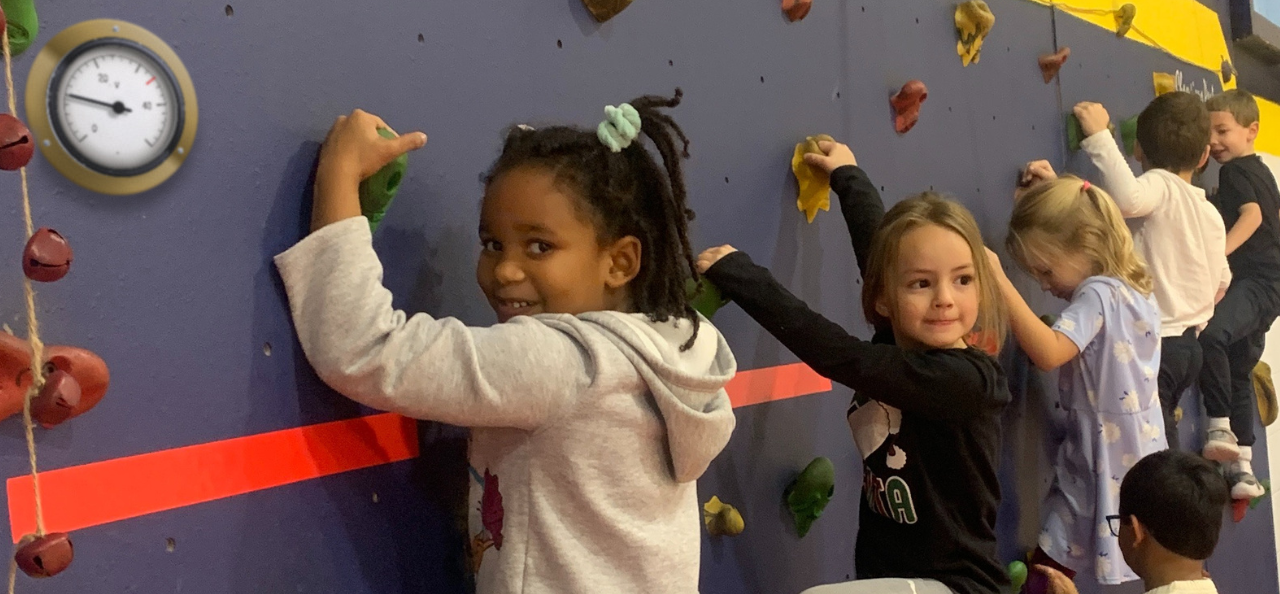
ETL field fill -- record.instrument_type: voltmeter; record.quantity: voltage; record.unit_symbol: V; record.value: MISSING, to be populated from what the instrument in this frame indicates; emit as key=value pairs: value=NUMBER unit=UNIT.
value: value=10 unit=V
